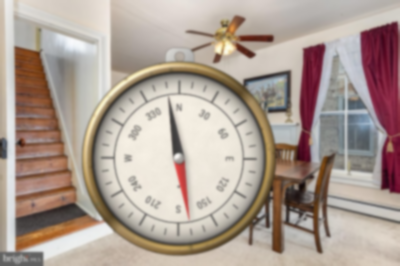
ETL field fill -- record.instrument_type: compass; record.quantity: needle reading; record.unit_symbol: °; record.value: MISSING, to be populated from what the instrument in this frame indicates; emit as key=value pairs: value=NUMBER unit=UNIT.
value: value=170 unit=°
